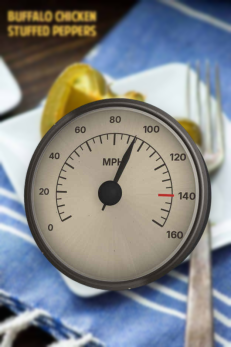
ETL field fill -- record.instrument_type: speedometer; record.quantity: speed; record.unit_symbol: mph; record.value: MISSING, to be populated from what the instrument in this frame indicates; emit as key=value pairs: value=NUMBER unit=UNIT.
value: value=95 unit=mph
